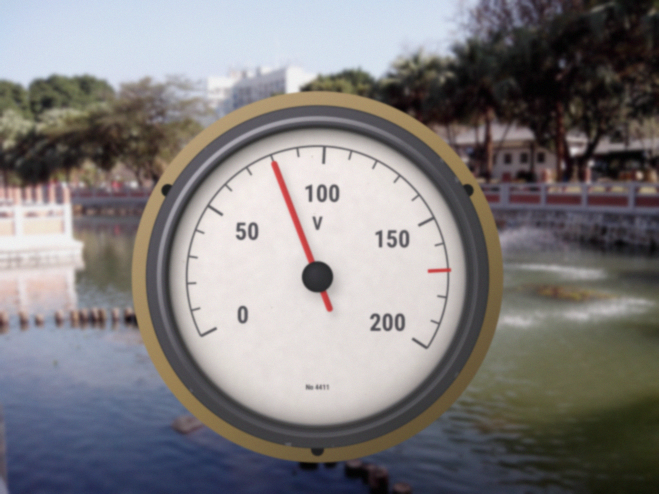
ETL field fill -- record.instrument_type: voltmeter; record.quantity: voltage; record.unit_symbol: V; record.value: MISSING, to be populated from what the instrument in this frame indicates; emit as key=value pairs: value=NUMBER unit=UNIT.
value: value=80 unit=V
